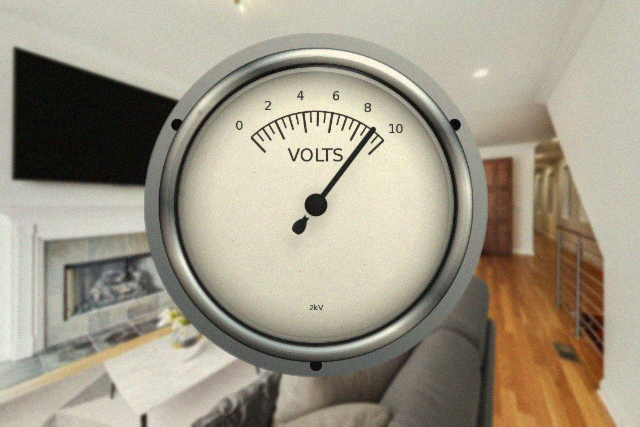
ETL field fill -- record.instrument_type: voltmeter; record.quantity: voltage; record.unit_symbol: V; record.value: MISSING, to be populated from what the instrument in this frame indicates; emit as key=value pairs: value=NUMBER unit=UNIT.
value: value=9 unit=V
